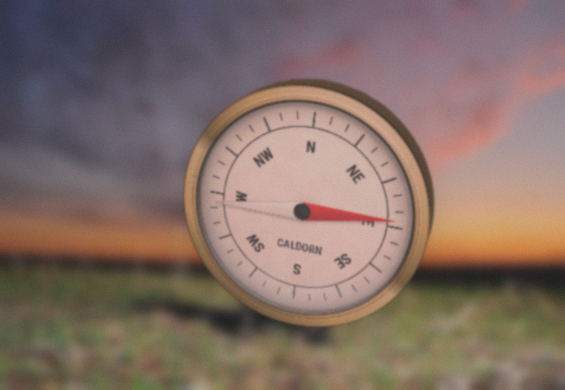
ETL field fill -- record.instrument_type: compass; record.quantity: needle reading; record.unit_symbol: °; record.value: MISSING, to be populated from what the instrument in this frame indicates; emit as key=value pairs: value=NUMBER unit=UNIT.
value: value=85 unit=°
